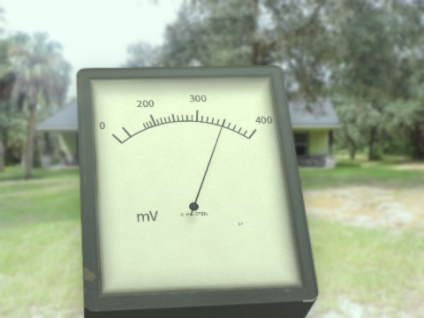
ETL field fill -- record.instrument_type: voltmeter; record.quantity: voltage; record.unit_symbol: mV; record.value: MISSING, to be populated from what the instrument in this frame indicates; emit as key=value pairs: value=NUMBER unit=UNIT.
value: value=350 unit=mV
